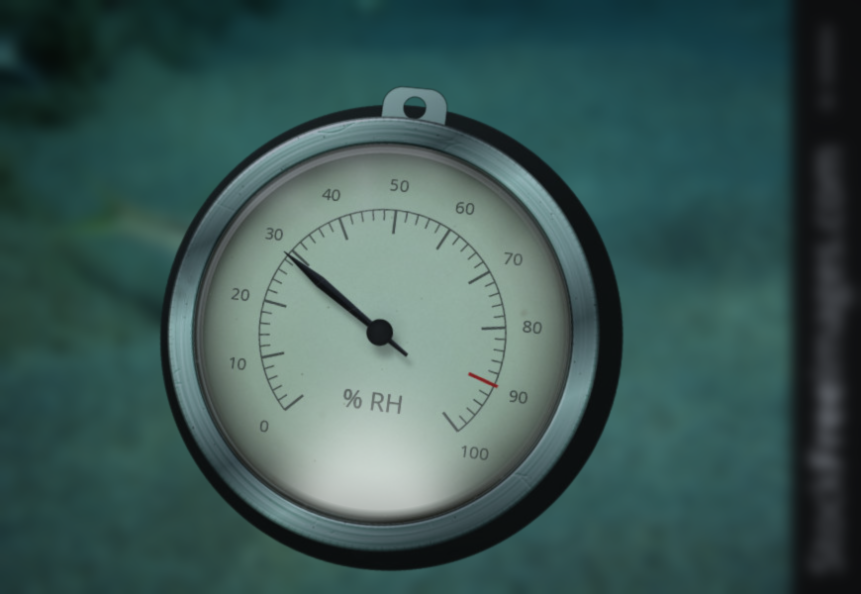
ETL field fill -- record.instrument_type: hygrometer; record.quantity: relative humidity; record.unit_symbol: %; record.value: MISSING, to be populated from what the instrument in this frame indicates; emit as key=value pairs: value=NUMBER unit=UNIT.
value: value=29 unit=%
